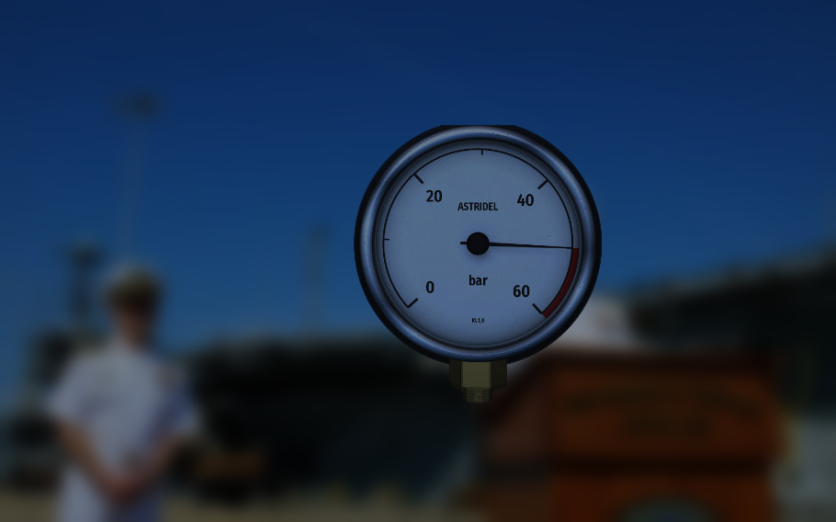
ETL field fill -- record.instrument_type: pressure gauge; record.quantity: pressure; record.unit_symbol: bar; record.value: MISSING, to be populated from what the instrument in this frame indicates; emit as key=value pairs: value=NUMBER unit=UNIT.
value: value=50 unit=bar
